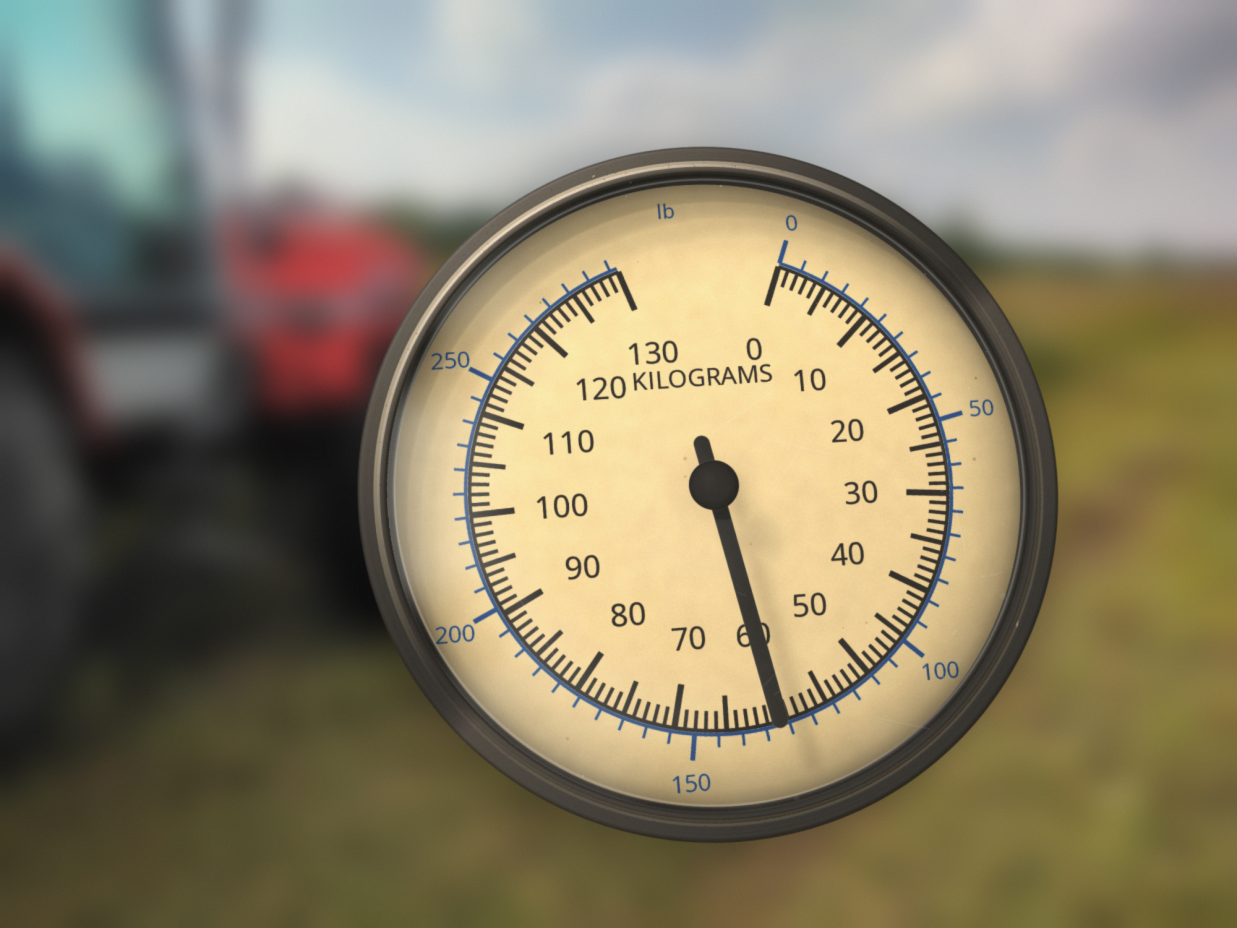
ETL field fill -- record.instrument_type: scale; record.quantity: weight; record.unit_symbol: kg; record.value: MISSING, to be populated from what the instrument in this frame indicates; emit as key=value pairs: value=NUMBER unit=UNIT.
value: value=60 unit=kg
